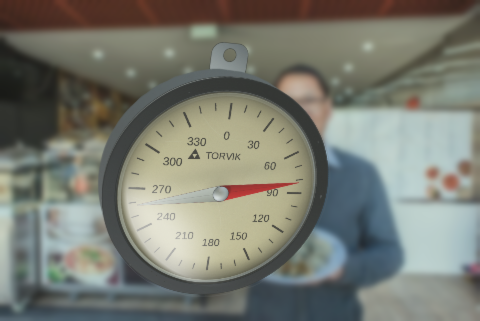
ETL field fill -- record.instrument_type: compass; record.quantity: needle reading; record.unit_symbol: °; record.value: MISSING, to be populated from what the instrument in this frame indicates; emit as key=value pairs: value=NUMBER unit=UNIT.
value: value=80 unit=°
